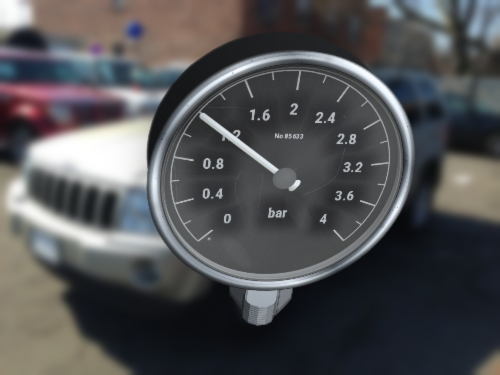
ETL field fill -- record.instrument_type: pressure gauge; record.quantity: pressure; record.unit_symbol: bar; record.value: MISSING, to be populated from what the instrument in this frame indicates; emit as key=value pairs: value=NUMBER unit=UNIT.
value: value=1.2 unit=bar
